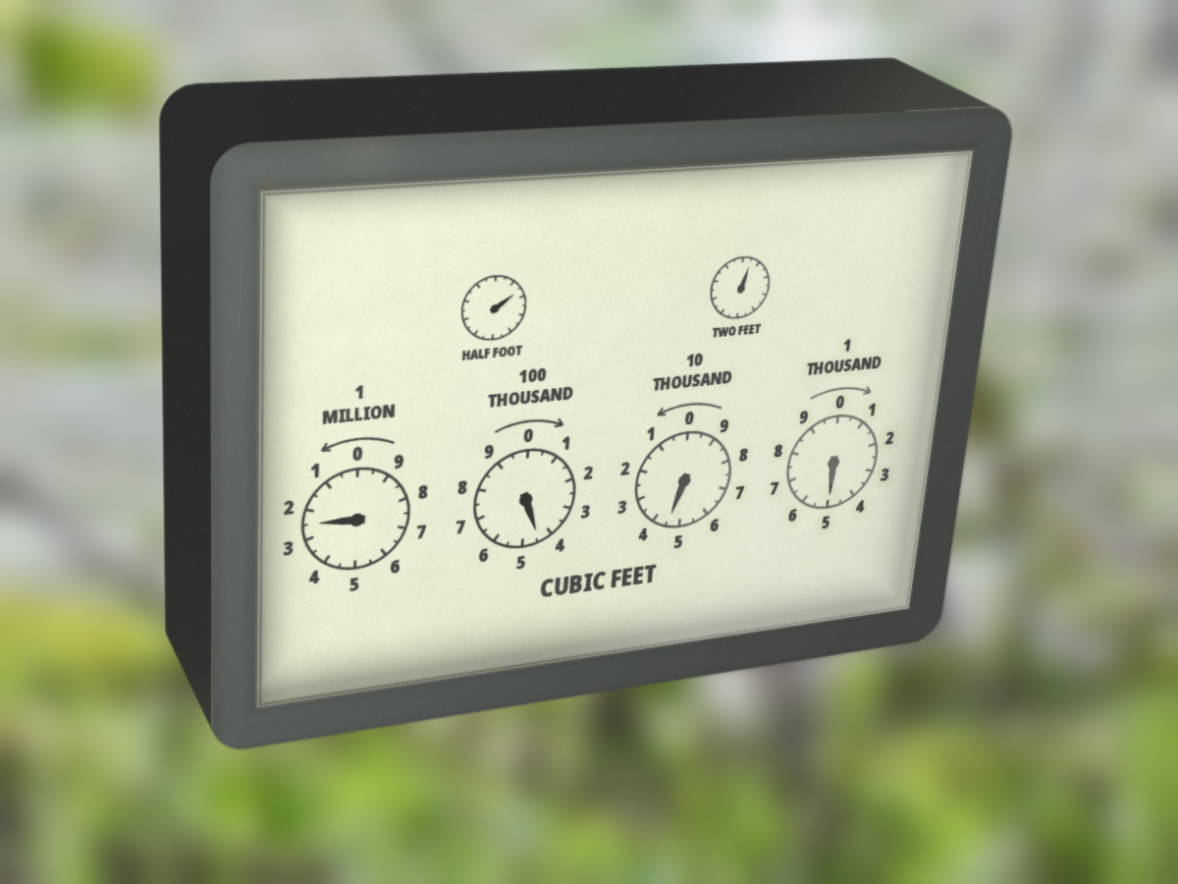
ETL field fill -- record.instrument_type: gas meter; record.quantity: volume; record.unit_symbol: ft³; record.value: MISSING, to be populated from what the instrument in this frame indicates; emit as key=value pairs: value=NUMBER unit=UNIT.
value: value=244500 unit=ft³
